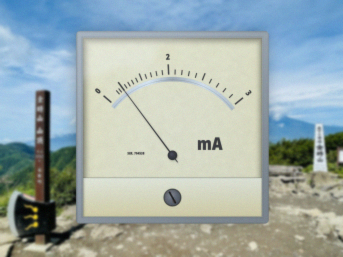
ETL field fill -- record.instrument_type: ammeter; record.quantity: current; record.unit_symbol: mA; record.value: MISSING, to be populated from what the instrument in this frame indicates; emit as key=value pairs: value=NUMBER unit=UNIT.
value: value=1 unit=mA
